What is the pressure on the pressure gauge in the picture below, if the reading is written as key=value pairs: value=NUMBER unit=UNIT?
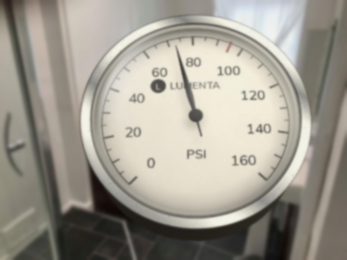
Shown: value=72.5 unit=psi
